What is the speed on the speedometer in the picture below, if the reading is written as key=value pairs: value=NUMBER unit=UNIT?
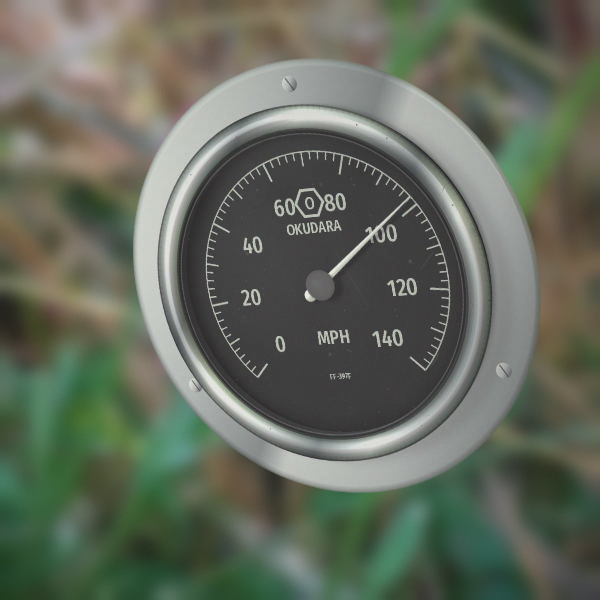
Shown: value=98 unit=mph
